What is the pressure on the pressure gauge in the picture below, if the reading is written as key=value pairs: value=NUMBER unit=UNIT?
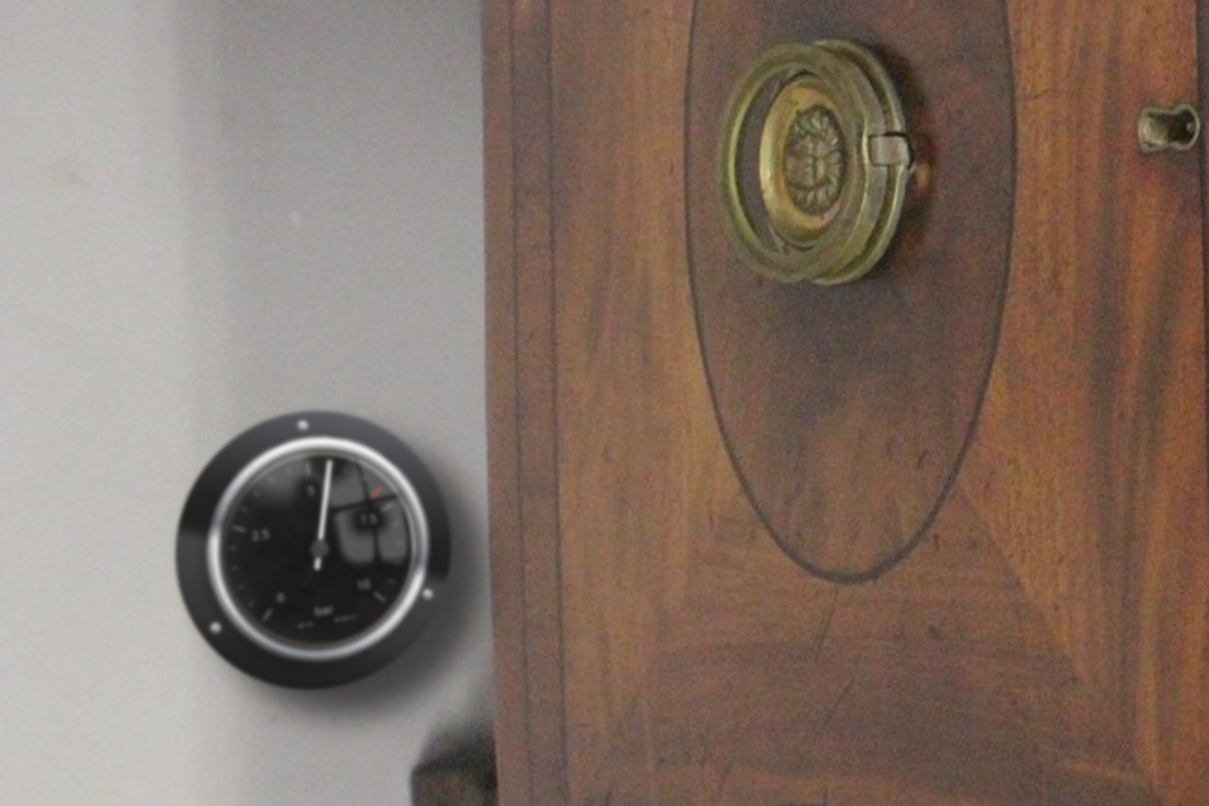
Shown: value=5.5 unit=bar
